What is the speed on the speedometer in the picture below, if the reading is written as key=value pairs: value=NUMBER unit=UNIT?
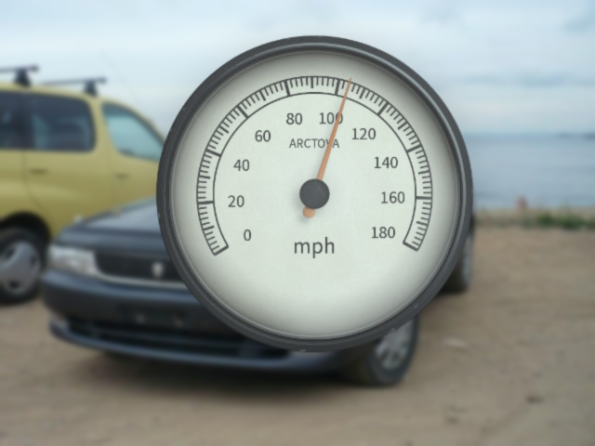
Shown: value=104 unit=mph
